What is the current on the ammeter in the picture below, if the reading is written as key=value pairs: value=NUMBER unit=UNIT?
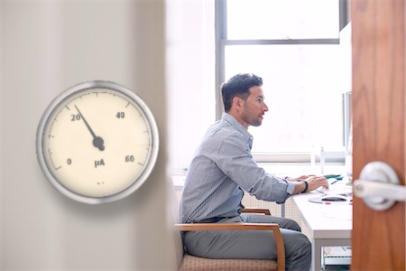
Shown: value=22.5 unit=µA
